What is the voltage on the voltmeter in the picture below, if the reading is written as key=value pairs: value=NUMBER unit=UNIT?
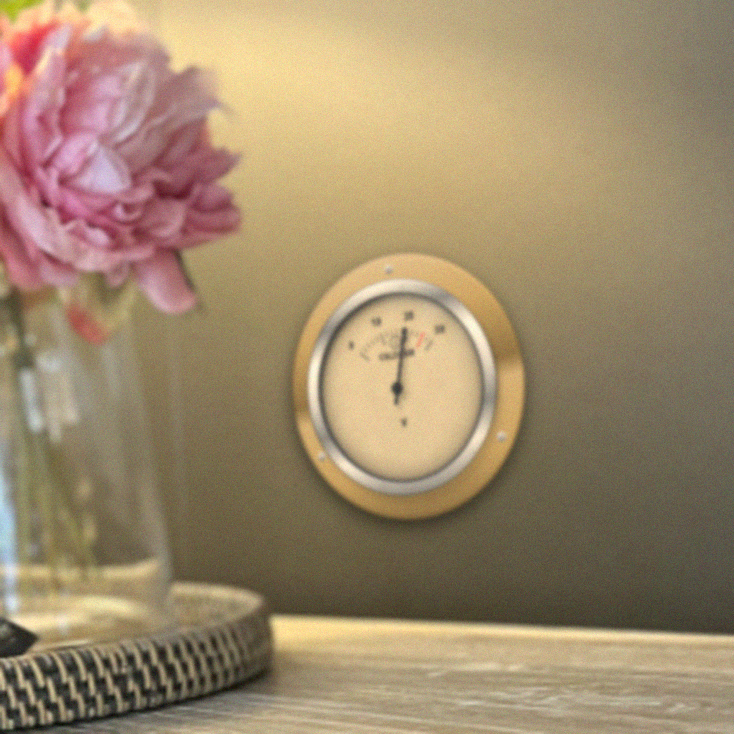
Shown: value=20 unit=V
